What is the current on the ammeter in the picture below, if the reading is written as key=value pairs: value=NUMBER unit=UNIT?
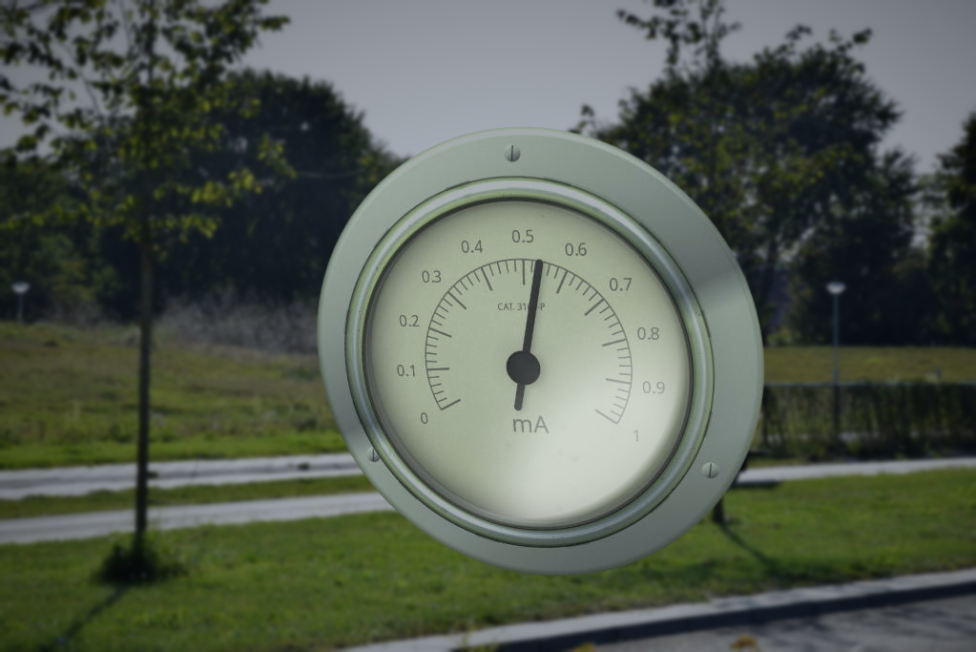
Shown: value=0.54 unit=mA
